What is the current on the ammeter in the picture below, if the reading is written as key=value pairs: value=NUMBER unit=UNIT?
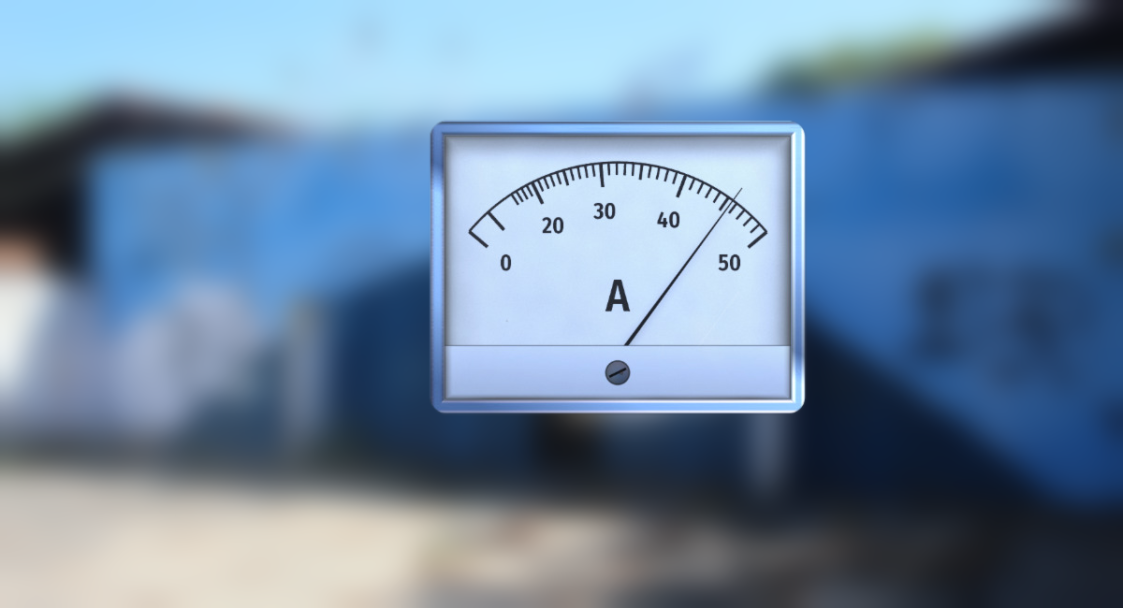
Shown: value=45.5 unit=A
